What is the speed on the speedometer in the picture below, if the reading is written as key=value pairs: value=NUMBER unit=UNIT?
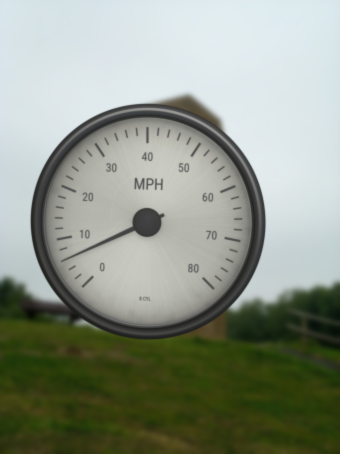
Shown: value=6 unit=mph
